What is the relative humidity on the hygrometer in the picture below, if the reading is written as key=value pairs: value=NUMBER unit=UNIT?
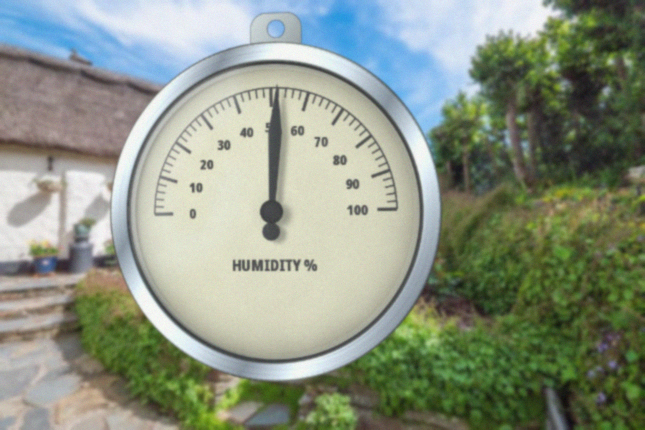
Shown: value=52 unit=%
